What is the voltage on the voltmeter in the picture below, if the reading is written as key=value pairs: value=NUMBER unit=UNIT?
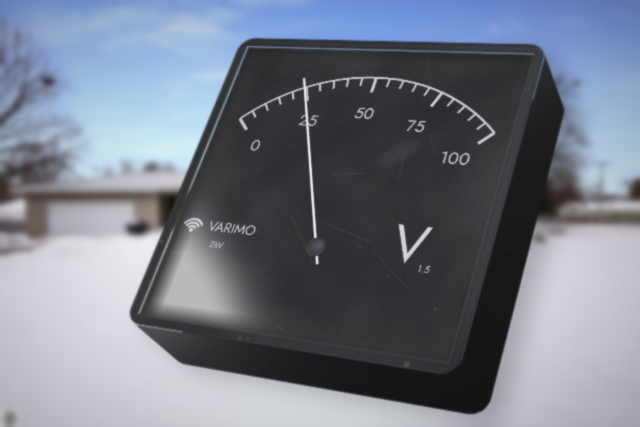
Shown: value=25 unit=V
